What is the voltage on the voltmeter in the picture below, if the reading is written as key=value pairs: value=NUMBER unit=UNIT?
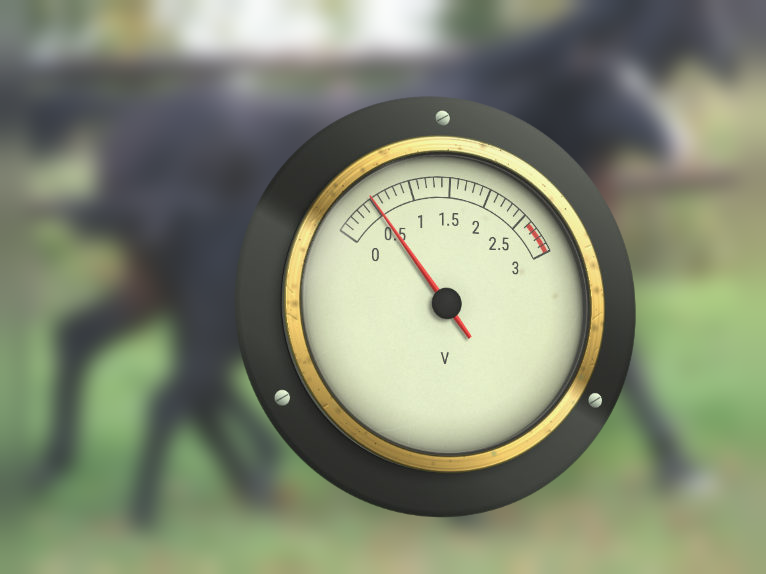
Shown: value=0.5 unit=V
